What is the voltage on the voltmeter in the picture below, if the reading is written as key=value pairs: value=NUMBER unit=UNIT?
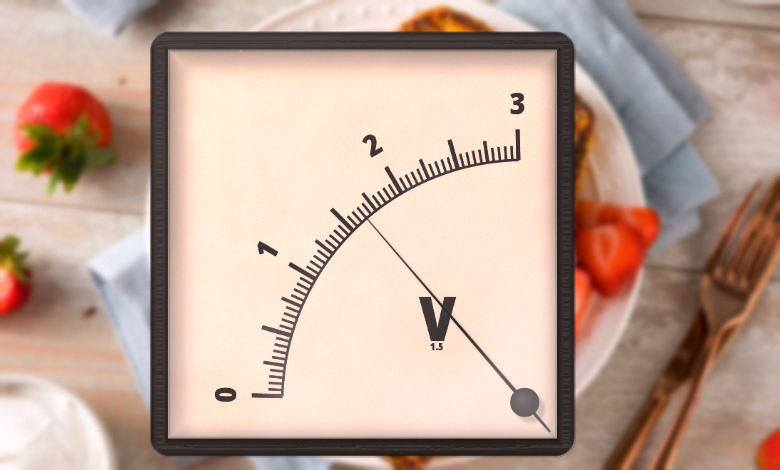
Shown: value=1.65 unit=V
